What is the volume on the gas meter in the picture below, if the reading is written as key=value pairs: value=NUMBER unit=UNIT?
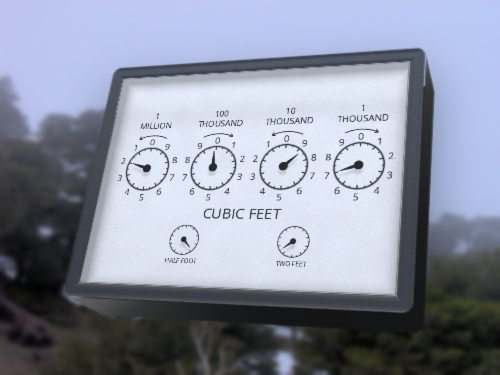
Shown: value=198700 unit=ft³
